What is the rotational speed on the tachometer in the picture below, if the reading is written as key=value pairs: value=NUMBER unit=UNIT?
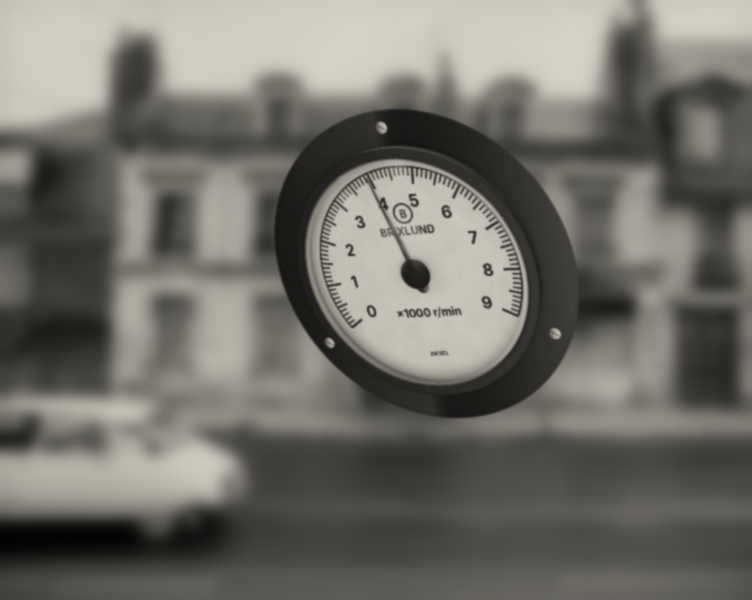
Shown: value=4000 unit=rpm
